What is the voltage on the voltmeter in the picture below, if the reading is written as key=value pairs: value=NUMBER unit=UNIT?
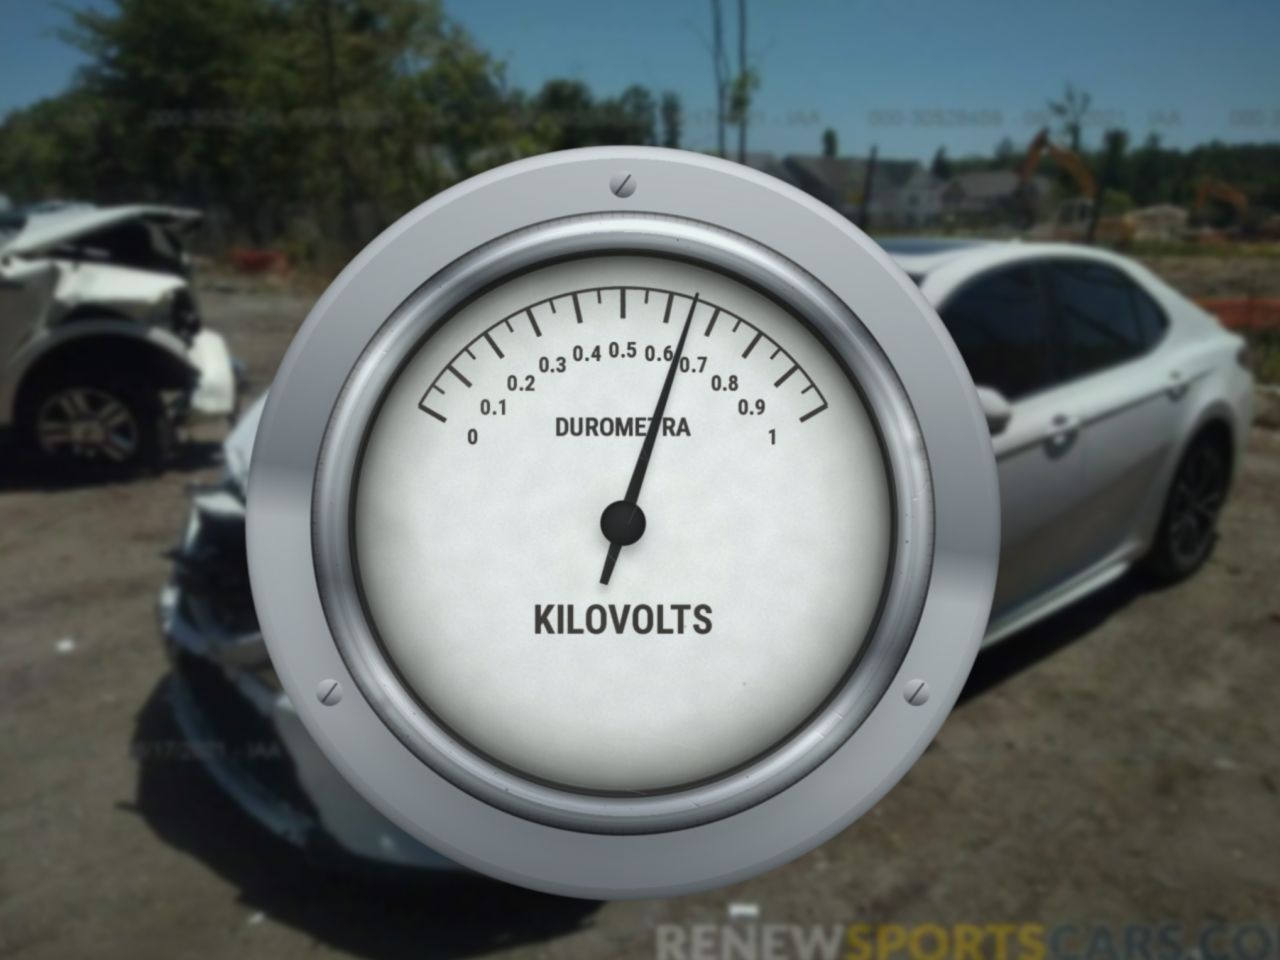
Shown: value=0.65 unit=kV
